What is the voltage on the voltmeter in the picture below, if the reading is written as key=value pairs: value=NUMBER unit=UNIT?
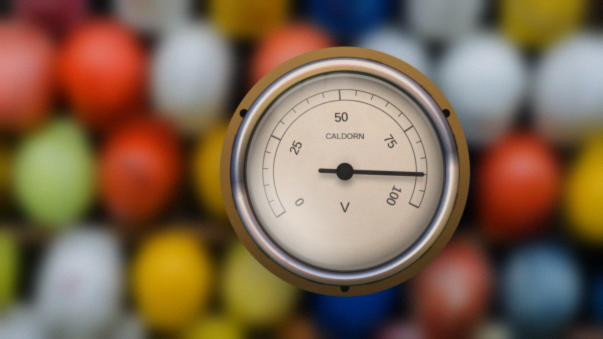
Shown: value=90 unit=V
